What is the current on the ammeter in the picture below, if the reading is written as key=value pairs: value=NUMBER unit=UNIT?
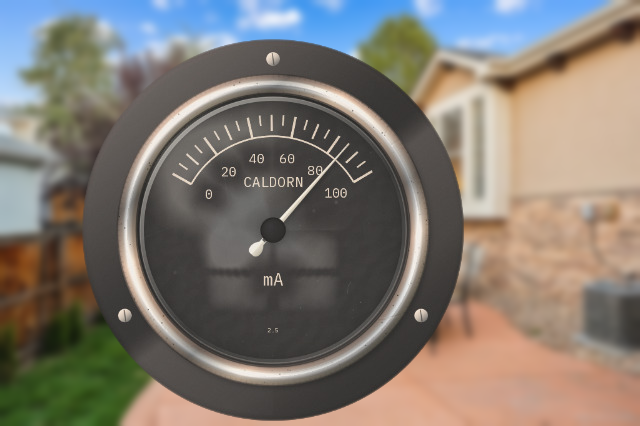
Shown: value=85 unit=mA
